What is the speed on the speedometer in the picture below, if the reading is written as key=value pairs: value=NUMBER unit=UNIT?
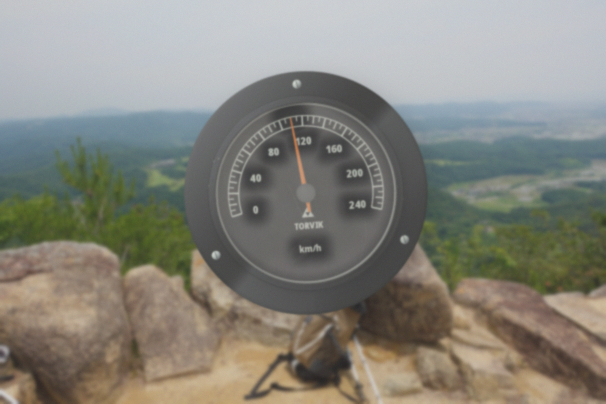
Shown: value=110 unit=km/h
